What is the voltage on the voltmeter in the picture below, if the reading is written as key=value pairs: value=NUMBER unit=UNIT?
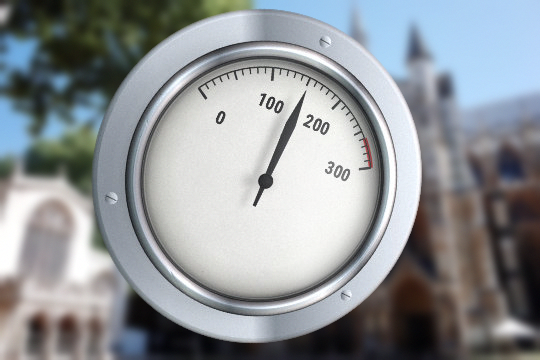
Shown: value=150 unit=V
